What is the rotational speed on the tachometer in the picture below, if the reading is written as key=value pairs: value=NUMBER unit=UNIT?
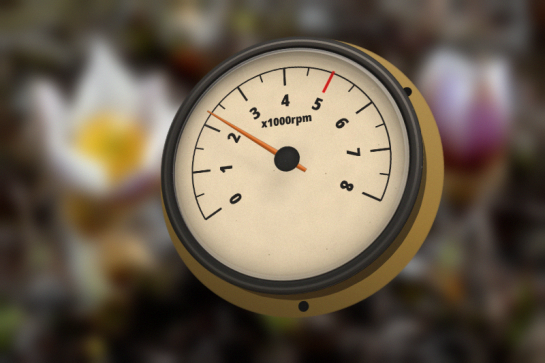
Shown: value=2250 unit=rpm
